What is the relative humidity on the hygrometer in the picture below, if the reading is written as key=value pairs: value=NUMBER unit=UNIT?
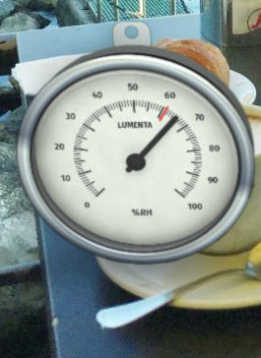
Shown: value=65 unit=%
